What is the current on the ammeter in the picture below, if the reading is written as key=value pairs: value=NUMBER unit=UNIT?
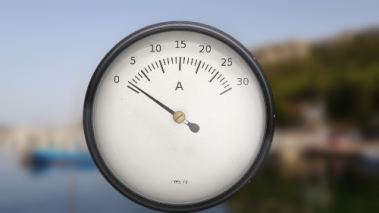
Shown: value=1 unit=A
